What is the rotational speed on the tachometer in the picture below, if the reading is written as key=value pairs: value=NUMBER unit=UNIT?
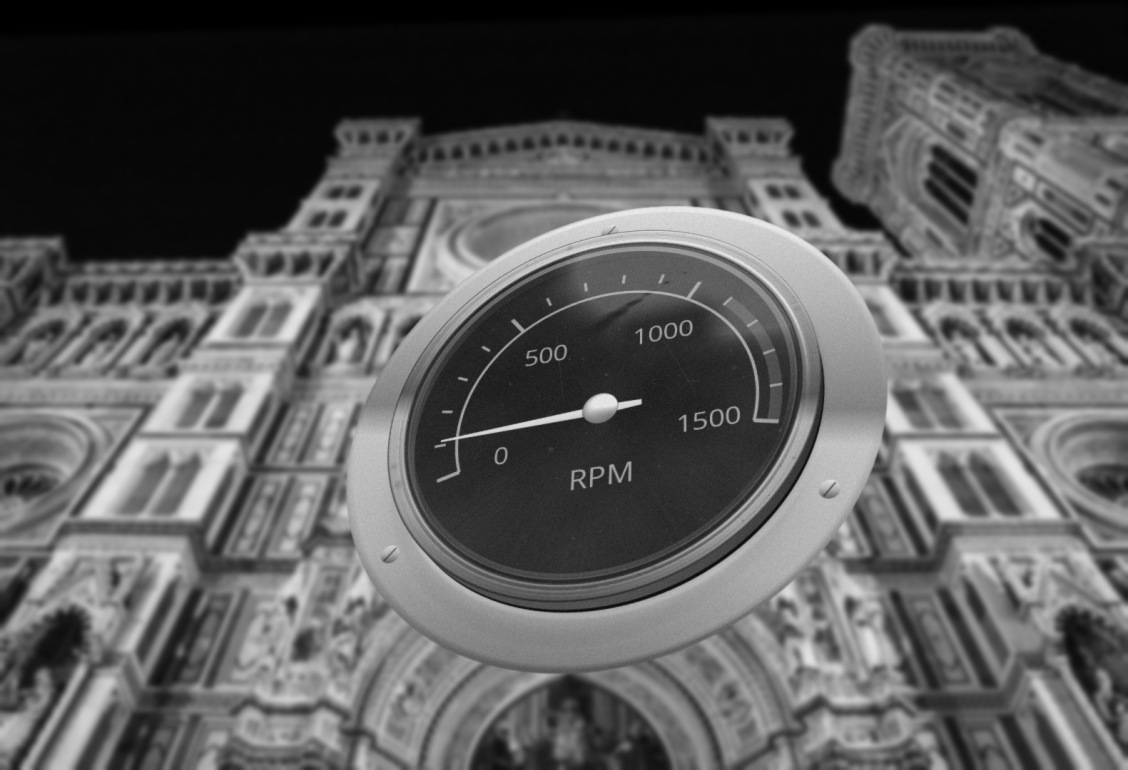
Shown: value=100 unit=rpm
